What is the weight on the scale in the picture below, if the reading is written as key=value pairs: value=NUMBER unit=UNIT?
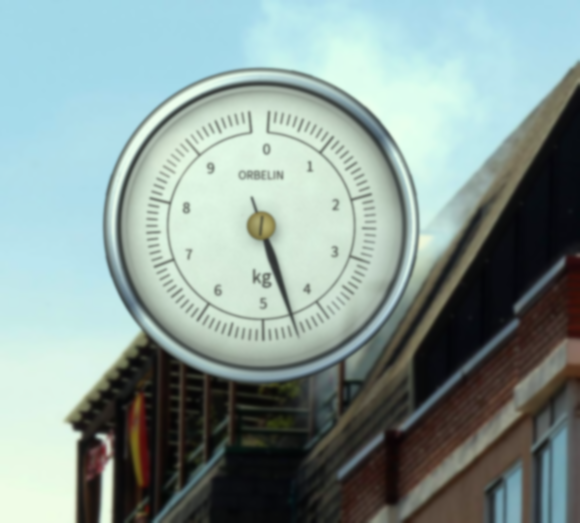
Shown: value=4.5 unit=kg
